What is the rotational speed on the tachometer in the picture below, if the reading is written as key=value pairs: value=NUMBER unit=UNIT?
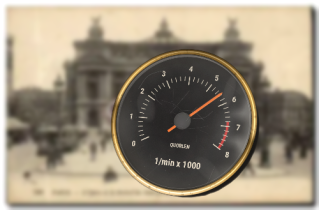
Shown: value=5600 unit=rpm
